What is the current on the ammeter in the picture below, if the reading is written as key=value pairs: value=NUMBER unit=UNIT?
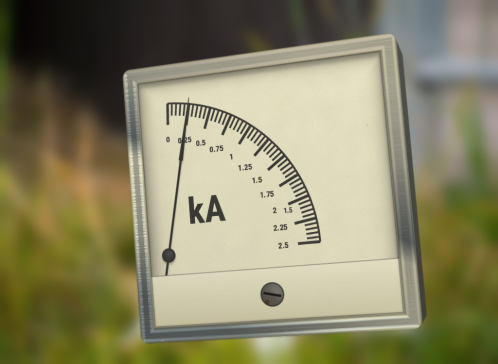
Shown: value=0.25 unit=kA
